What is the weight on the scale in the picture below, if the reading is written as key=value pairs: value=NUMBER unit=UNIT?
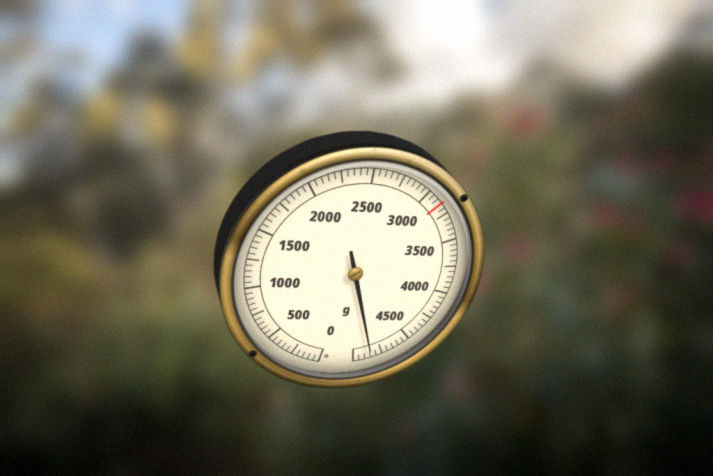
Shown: value=4850 unit=g
